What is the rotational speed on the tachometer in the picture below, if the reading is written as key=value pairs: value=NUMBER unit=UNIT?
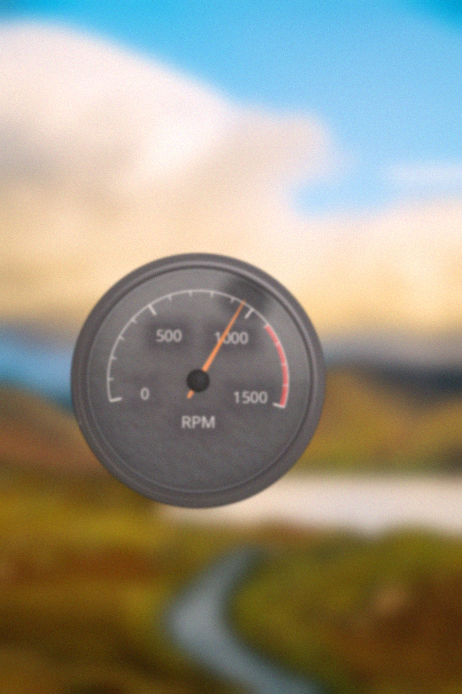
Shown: value=950 unit=rpm
